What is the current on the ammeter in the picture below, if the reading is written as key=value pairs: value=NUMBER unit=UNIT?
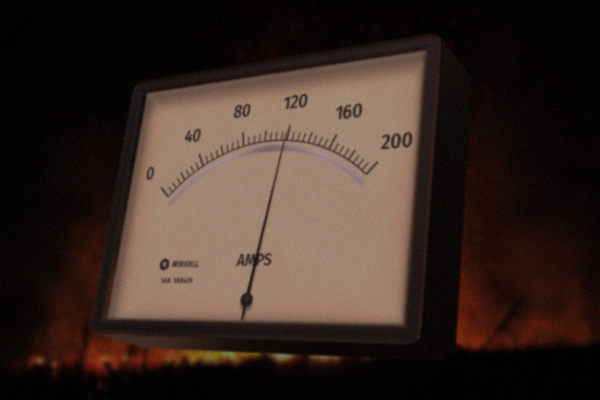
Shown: value=120 unit=A
